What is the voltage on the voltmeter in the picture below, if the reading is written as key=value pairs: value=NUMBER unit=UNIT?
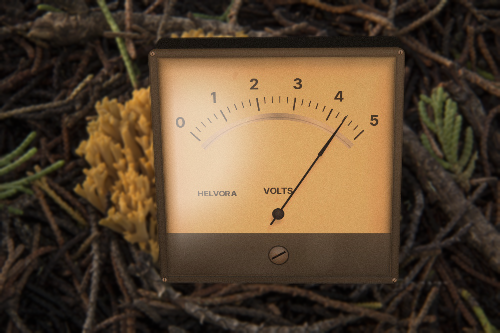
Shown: value=4.4 unit=V
